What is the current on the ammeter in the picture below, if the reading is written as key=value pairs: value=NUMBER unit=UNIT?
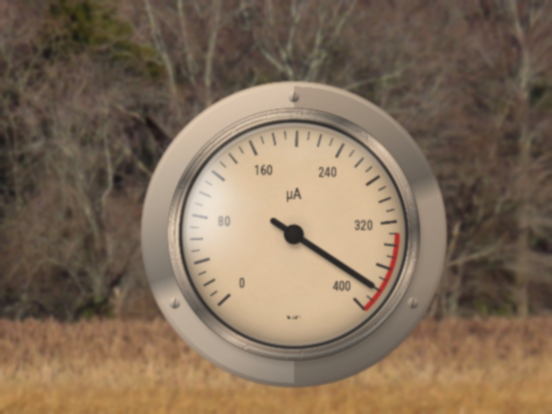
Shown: value=380 unit=µA
